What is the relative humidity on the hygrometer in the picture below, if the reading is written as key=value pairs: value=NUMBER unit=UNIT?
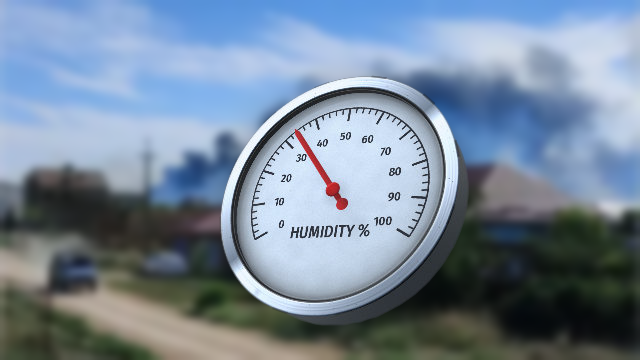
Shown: value=34 unit=%
